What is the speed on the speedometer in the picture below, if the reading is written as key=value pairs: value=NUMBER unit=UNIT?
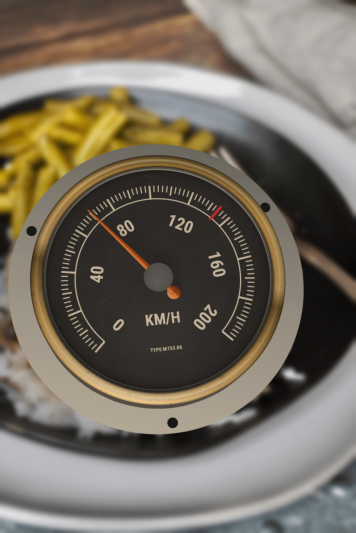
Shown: value=70 unit=km/h
